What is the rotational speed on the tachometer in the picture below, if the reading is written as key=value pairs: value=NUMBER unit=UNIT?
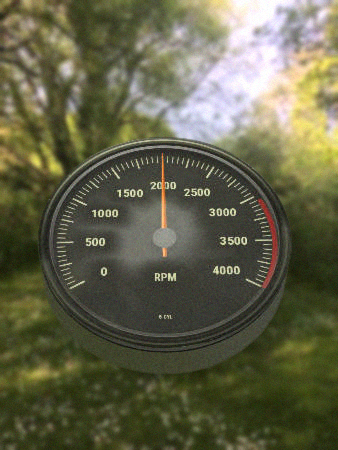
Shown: value=2000 unit=rpm
